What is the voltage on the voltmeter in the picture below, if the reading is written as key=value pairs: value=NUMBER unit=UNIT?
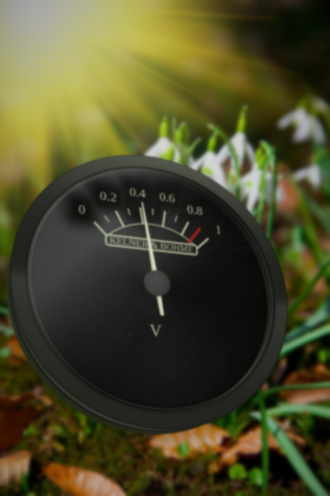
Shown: value=0.4 unit=V
